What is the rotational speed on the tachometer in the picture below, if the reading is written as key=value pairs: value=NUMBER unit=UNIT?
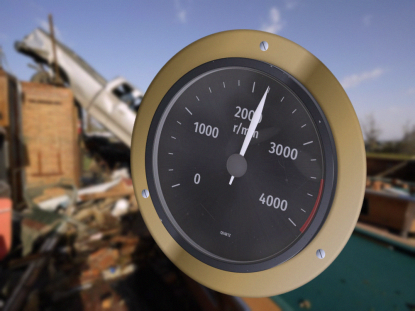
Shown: value=2200 unit=rpm
